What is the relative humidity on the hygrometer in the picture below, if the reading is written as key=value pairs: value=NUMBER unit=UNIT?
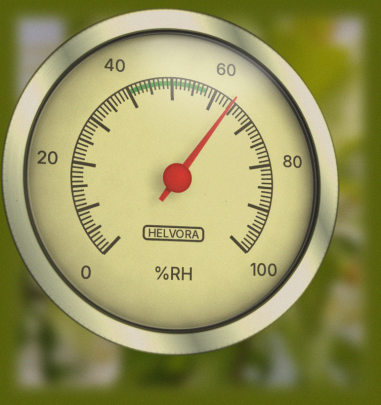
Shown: value=64 unit=%
